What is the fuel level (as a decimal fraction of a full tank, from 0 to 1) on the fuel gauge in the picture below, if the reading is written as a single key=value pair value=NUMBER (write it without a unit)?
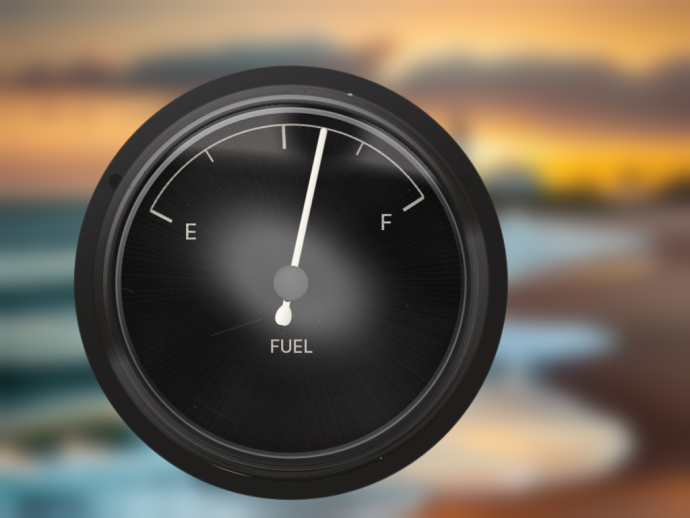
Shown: value=0.625
